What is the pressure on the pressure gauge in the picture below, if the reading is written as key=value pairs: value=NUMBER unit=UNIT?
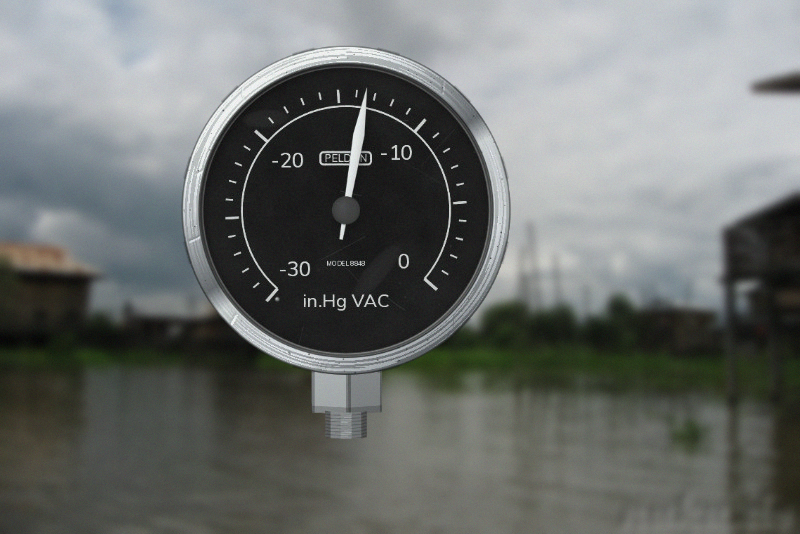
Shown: value=-13.5 unit=inHg
